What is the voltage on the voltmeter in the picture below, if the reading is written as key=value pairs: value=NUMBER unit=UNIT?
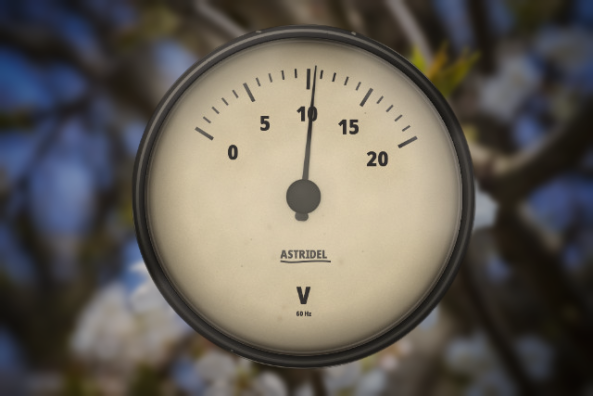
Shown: value=10.5 unit=V
